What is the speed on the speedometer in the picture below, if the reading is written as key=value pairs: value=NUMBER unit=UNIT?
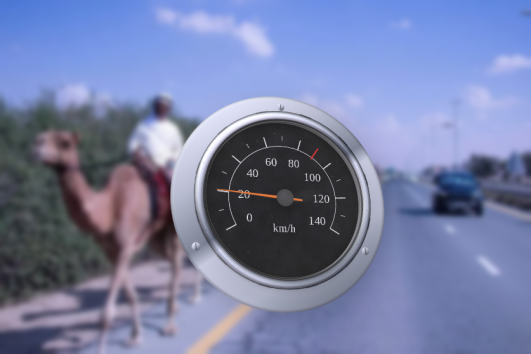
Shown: value=20 unit=km/h
